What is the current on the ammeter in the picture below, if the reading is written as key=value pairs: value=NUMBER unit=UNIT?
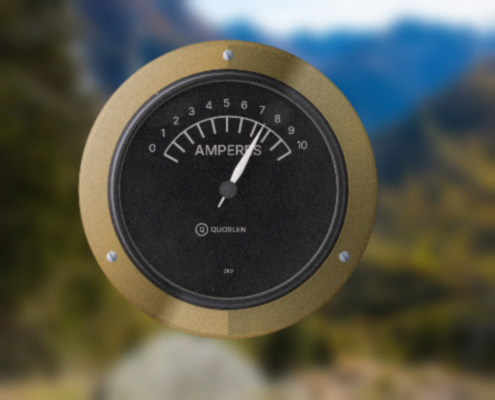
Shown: value=7.5 unit=A
